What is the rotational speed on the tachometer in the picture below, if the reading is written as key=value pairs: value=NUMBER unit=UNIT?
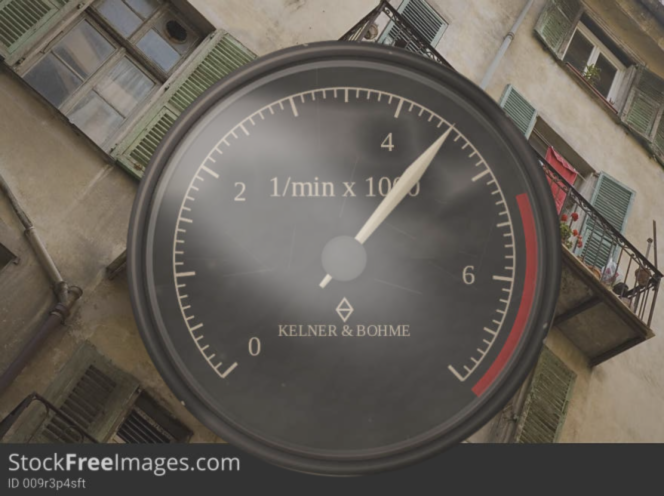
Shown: value=4500 unit=rpm
